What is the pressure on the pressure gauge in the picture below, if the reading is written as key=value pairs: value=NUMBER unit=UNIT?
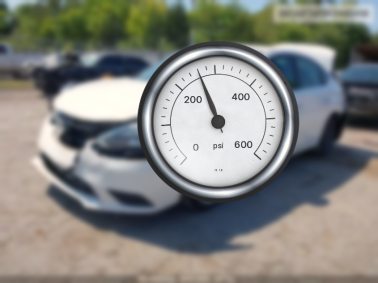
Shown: value=260 unit=psi
